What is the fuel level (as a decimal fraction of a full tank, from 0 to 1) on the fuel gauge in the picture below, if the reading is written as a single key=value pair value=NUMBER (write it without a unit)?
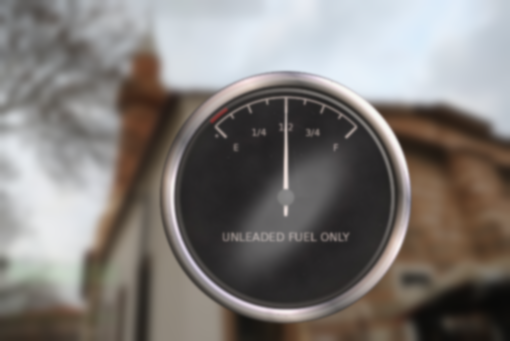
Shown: value=0.5
